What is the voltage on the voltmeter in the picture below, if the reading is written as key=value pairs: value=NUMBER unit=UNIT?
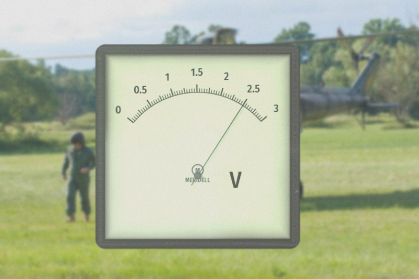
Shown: value=2.5 unit=V
